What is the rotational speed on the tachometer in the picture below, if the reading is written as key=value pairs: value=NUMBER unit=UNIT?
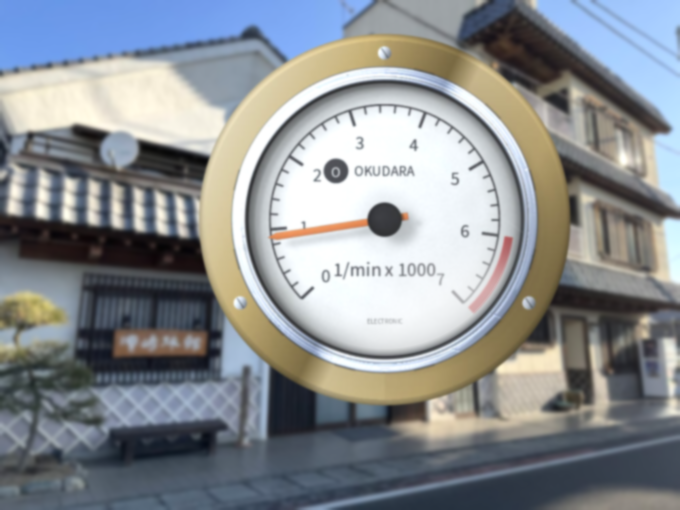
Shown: value=900 unit=rpm
